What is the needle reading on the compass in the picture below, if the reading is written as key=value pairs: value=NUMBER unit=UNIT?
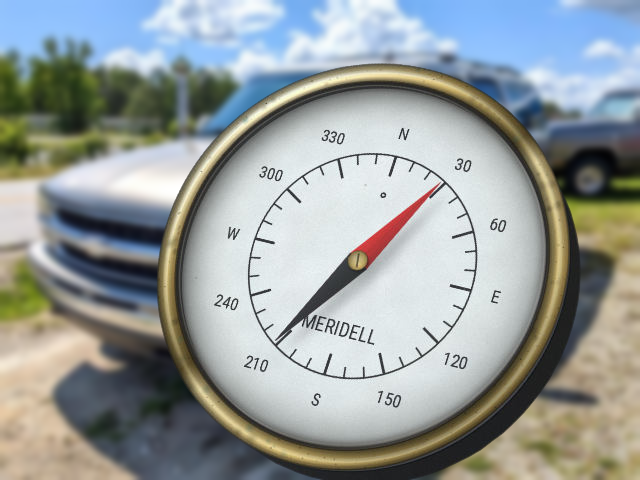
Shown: value=30 unit=°
